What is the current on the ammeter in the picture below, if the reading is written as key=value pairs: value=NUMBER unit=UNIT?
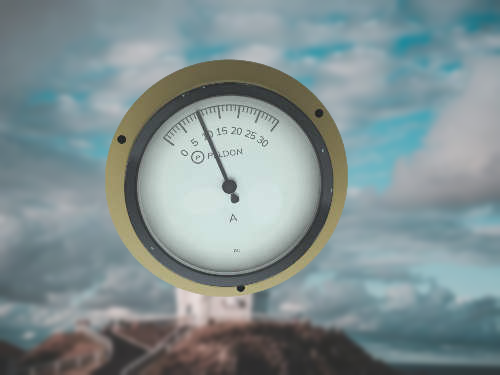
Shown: value=10 unit=A
